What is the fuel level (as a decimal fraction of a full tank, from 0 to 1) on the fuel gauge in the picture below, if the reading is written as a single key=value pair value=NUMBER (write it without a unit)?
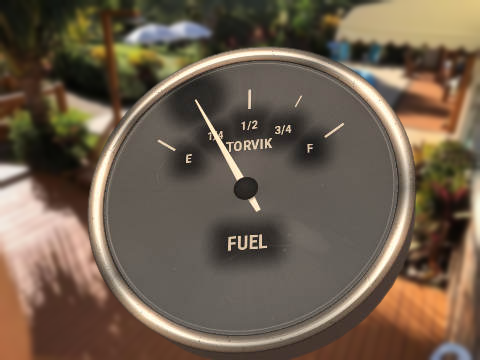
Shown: value=0.25
